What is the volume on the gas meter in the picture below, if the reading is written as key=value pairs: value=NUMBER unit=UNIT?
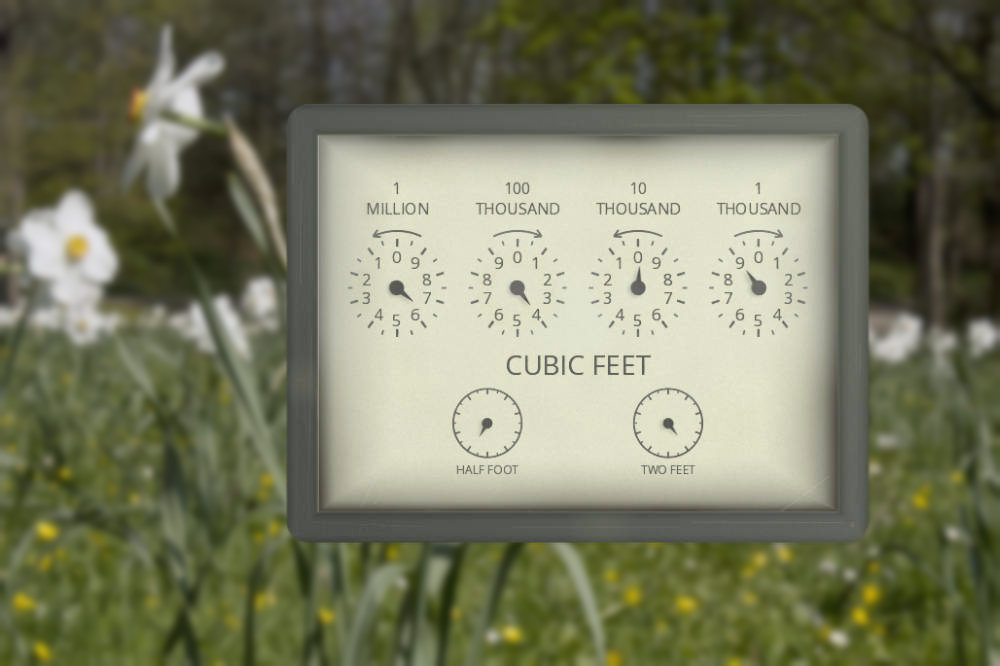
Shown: value=639900 unit=ft³
